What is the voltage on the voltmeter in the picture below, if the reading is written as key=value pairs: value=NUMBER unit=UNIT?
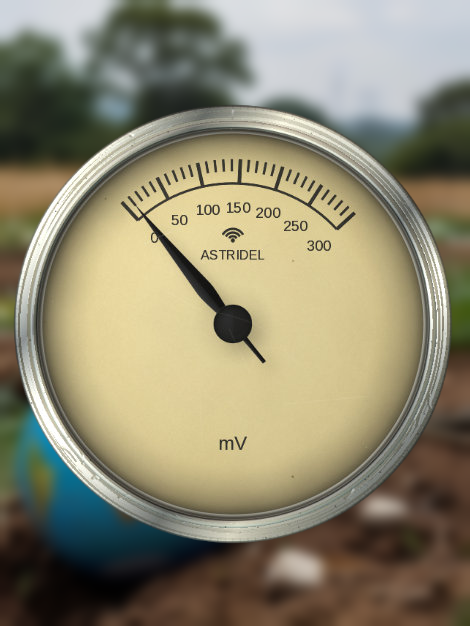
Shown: value=10 unit=mV
